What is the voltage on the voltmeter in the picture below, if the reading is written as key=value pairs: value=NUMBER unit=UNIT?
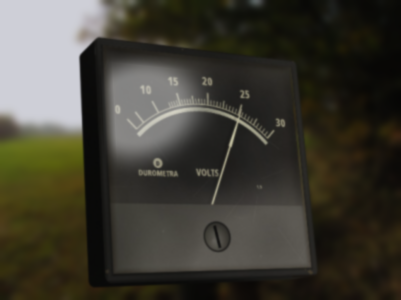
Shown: value=25 unit=V
